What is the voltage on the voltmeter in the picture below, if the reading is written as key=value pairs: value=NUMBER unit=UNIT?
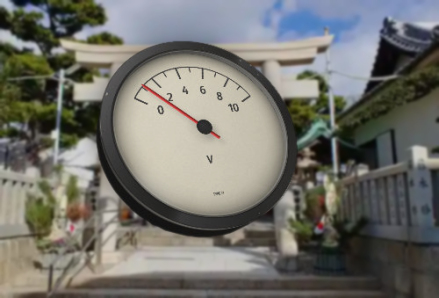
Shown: value=1 unit=V
